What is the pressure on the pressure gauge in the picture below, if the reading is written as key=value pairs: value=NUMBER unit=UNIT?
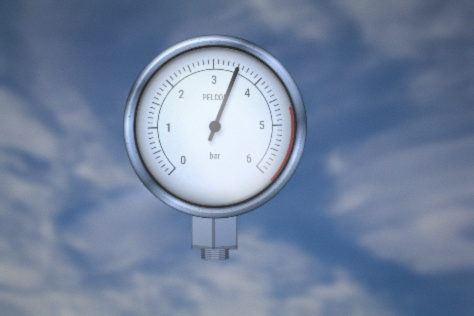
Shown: value=3.5 unit=bar
